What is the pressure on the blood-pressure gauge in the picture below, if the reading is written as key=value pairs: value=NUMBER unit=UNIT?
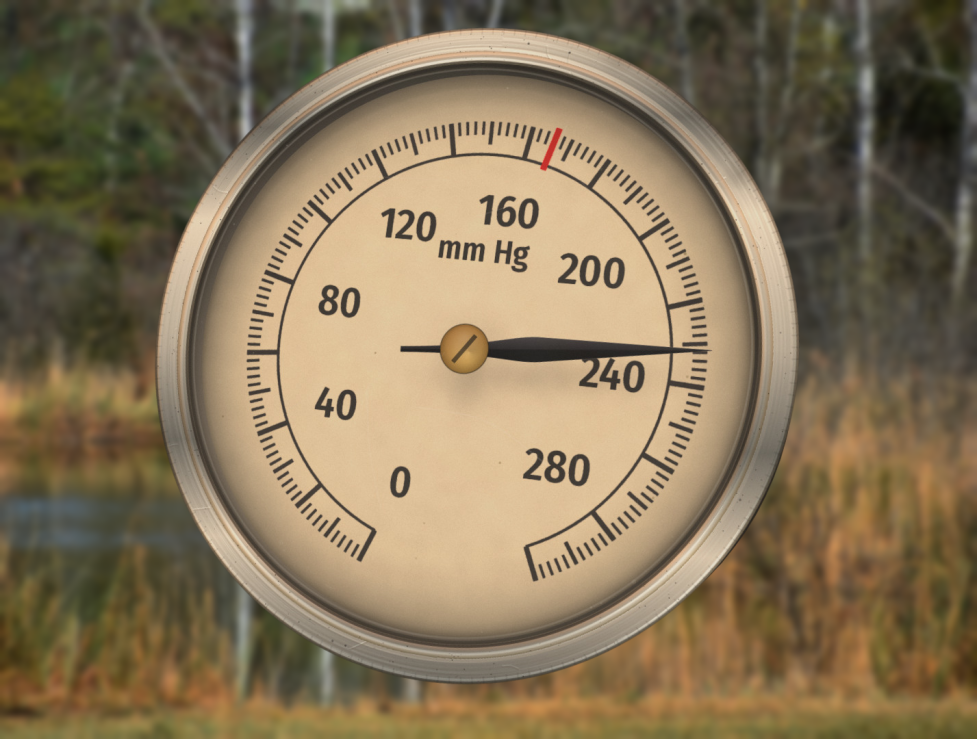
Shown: value=232 unit=mmHg
